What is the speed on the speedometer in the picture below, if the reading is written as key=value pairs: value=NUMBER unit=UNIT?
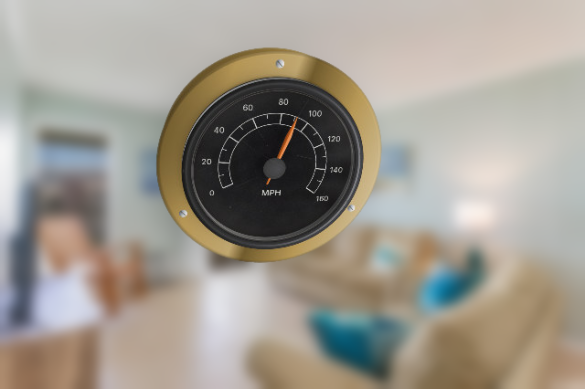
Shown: value=90 unit=mph
